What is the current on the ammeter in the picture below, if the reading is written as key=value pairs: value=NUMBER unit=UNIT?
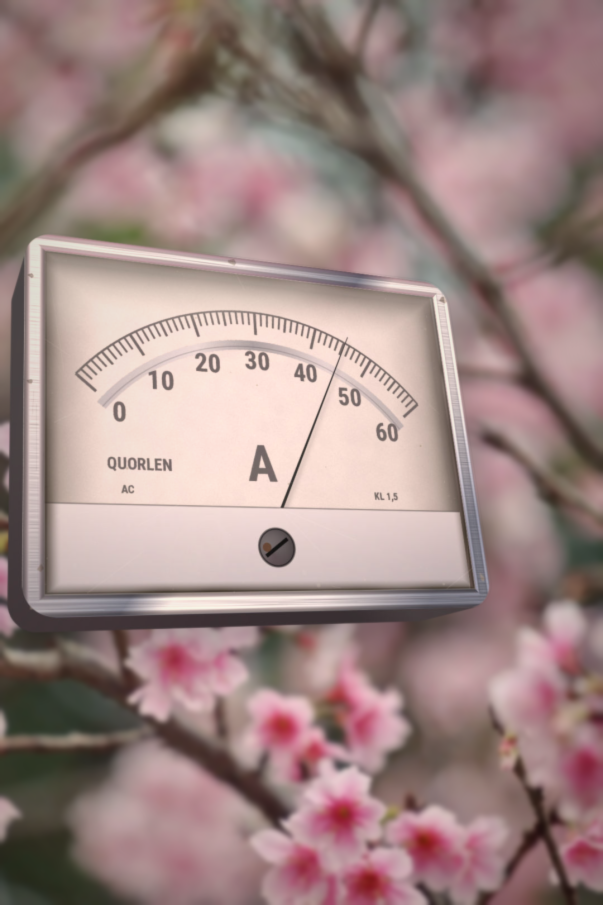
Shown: value=45 unit=A
